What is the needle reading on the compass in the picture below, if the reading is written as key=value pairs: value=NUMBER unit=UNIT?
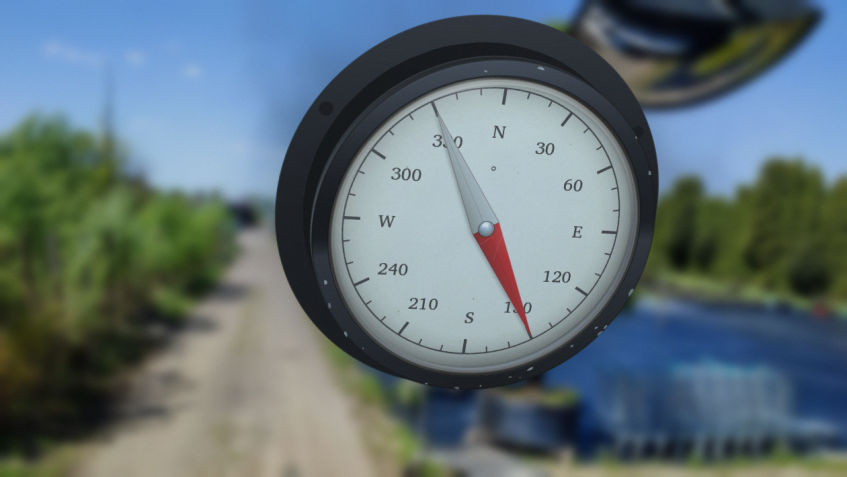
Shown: value=150 unit=°
